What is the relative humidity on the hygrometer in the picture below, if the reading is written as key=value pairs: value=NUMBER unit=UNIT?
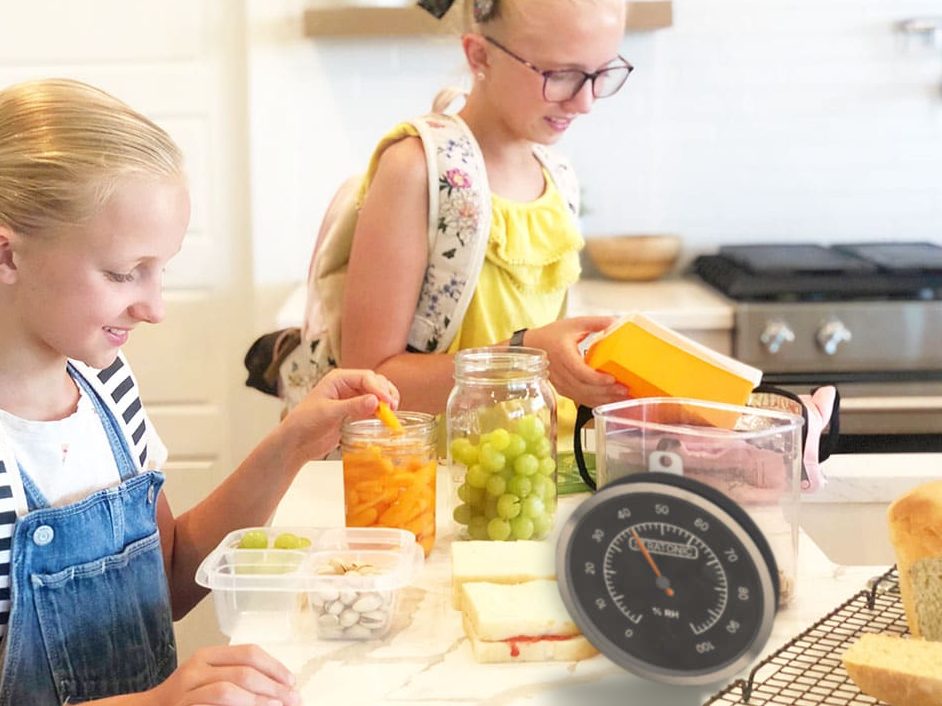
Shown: value=40 unit=%
